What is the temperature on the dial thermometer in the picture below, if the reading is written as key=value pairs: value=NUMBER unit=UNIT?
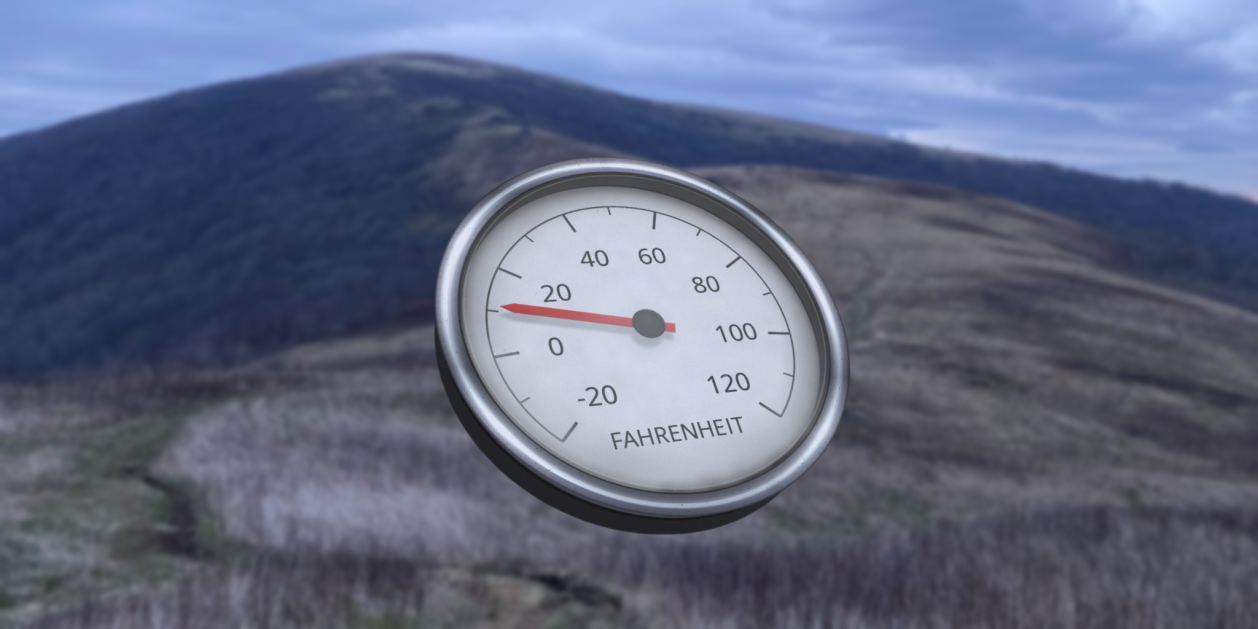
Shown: value=10 unit=°F
